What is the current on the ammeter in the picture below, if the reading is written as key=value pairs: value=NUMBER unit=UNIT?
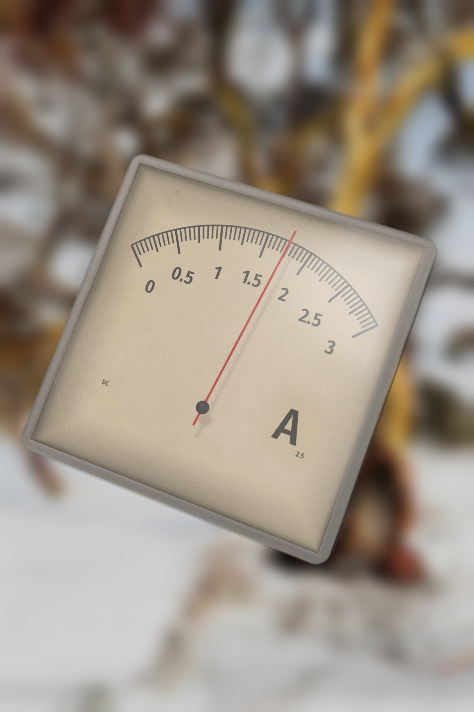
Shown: value=1.75 unit=A
